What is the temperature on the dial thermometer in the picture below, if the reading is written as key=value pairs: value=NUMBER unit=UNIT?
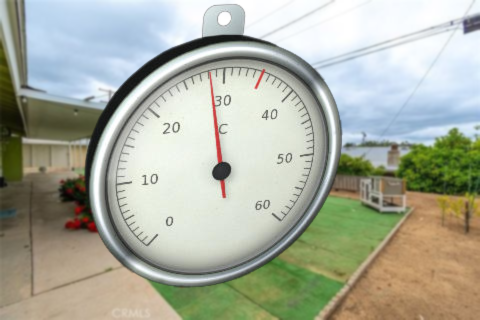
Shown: value=28 unit=°C
